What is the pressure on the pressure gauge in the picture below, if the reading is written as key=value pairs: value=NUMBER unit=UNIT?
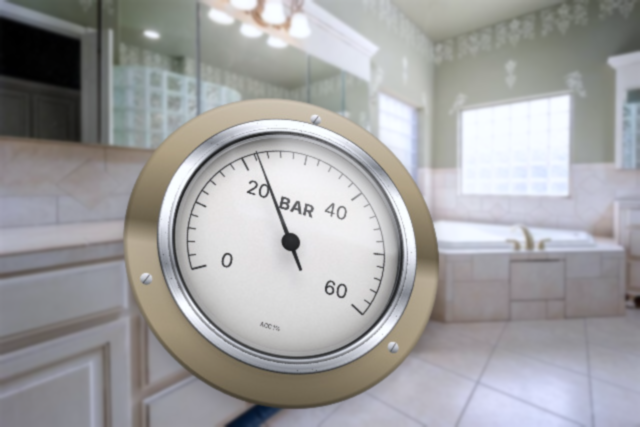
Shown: value=22 unit=bar
